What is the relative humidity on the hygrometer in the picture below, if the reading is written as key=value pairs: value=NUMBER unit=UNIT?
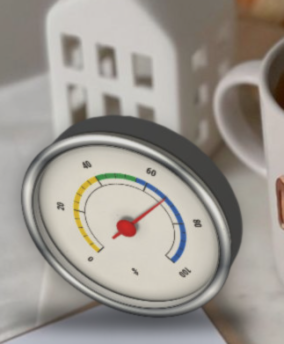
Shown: value=68 unit=%
